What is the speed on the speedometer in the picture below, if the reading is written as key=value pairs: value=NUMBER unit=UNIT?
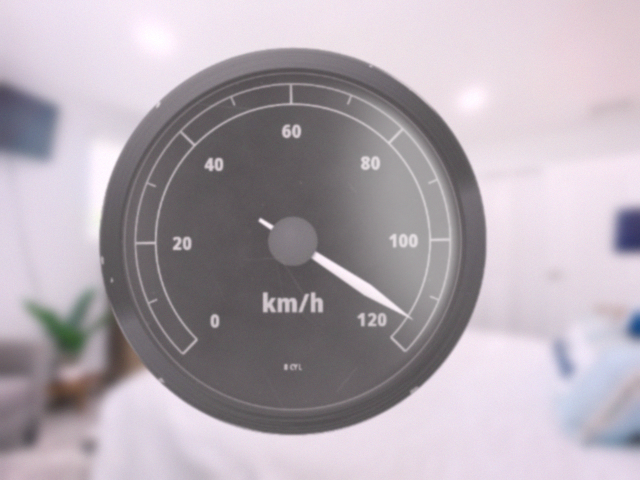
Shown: value=115 unit=km/h
